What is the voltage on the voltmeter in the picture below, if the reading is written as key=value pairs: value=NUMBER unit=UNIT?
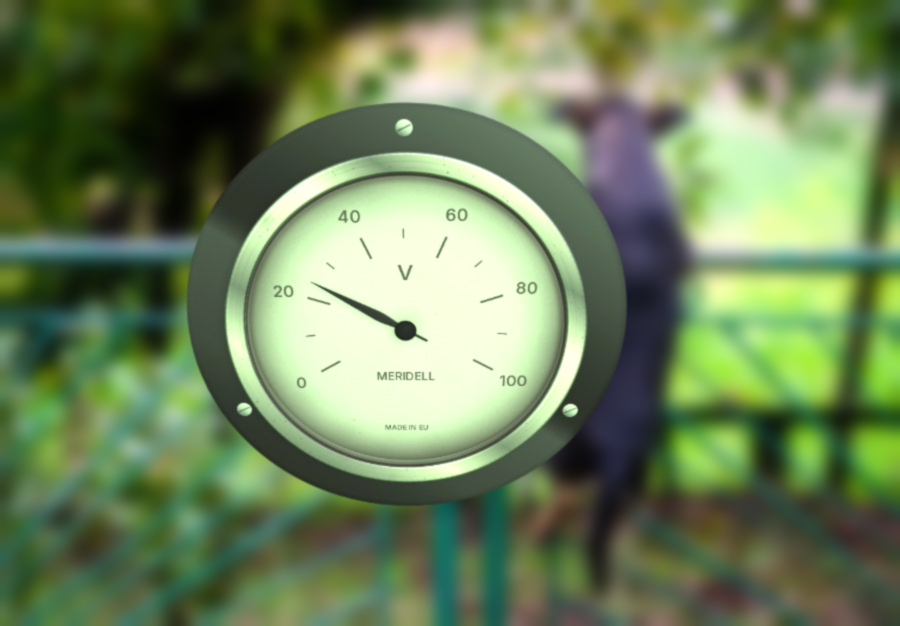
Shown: value=25 unit=V
